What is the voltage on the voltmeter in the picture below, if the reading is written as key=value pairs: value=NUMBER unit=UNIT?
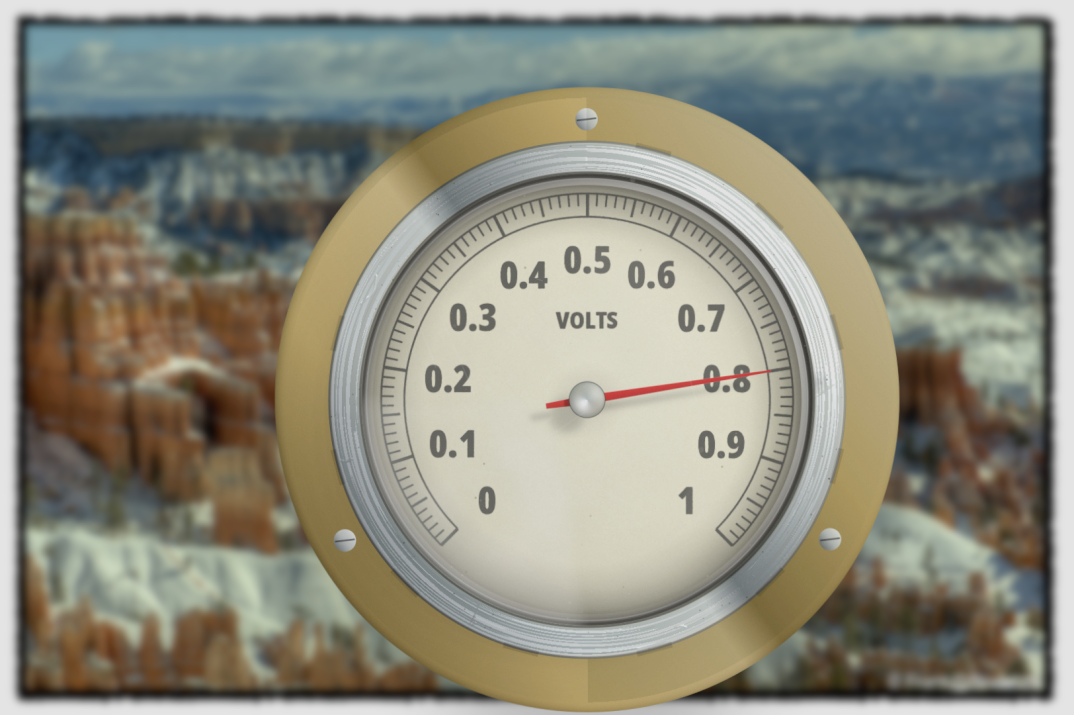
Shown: value=0.8 unit=V
